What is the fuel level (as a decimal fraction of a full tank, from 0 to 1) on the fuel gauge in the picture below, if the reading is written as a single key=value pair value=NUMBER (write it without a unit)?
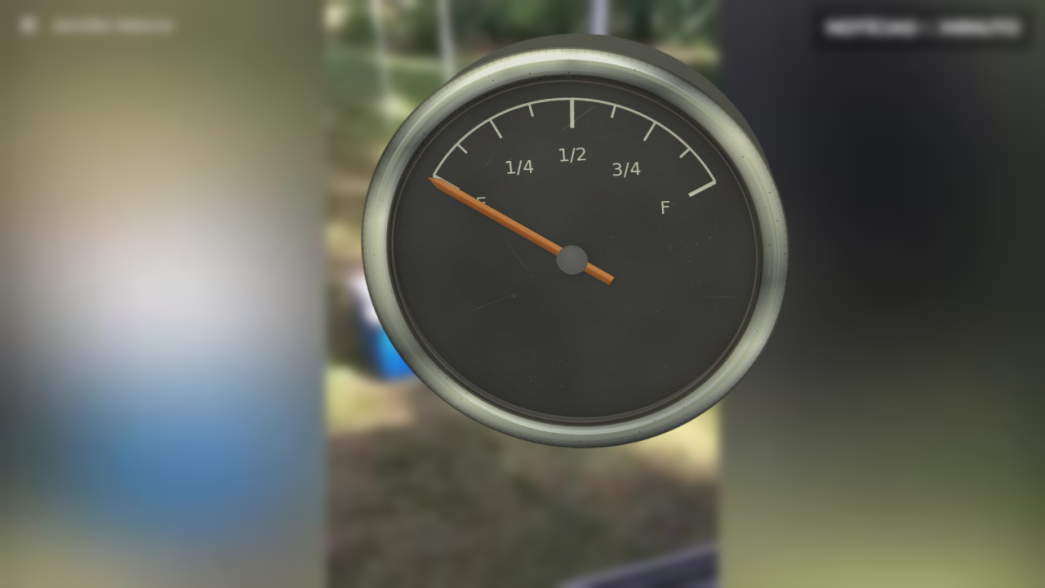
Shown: value=0
